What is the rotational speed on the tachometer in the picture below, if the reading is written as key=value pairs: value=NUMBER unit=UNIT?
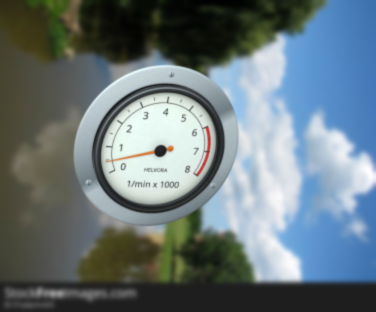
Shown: value=500 unit=rpm
